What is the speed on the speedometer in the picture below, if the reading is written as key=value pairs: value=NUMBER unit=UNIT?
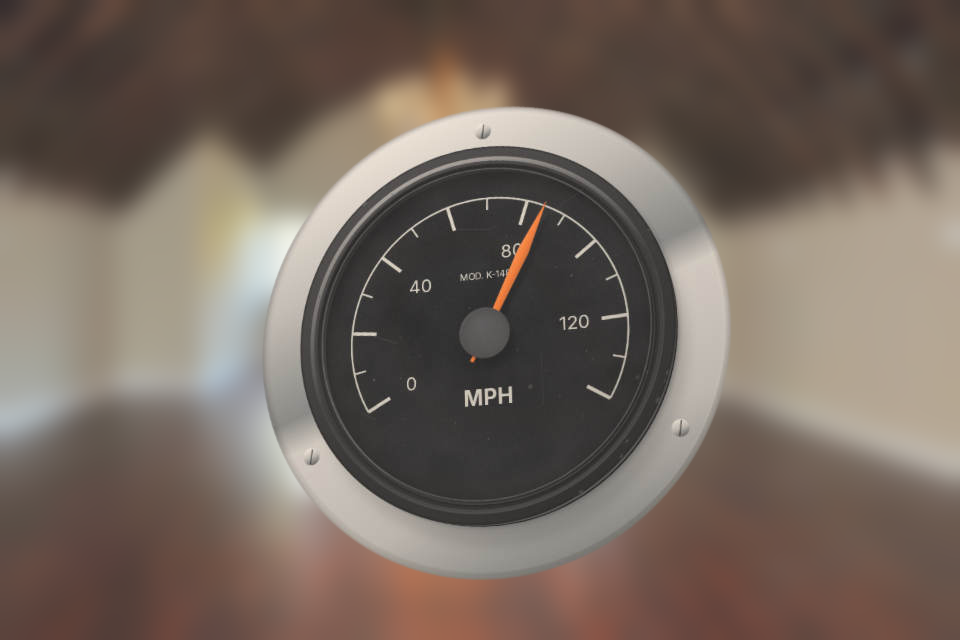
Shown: value=85 unit=mph
